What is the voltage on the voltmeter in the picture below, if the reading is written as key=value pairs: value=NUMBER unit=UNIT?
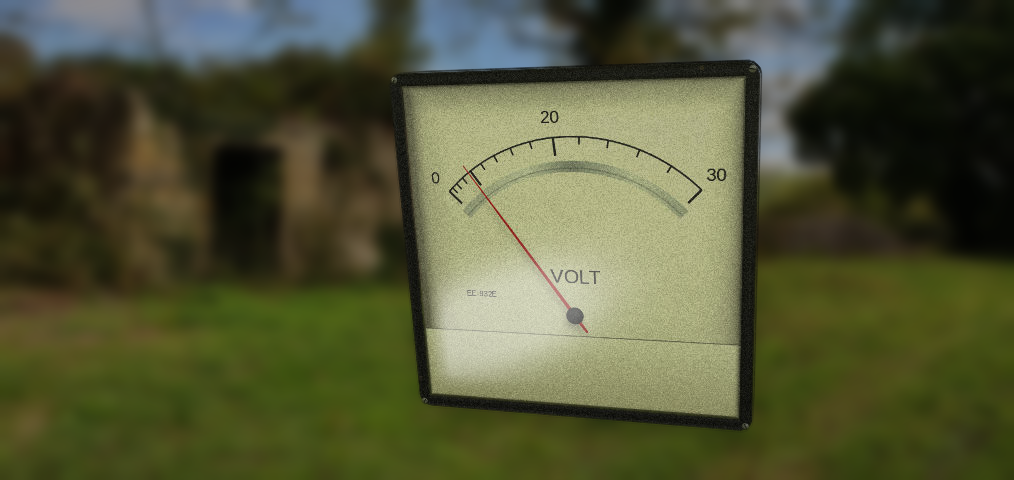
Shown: value=10 unit=V
